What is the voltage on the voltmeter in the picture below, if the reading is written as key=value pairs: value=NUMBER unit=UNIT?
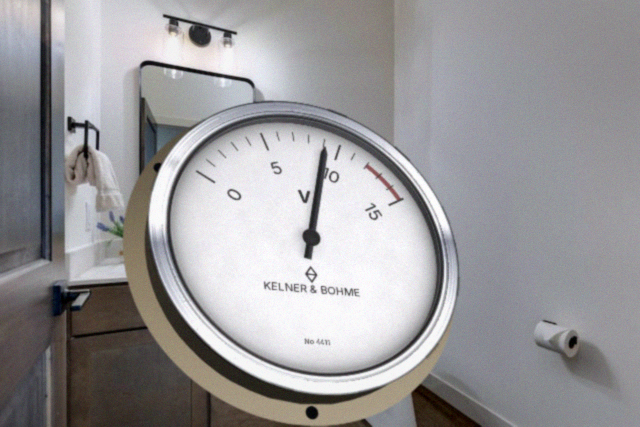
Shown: value=9 unit=V
